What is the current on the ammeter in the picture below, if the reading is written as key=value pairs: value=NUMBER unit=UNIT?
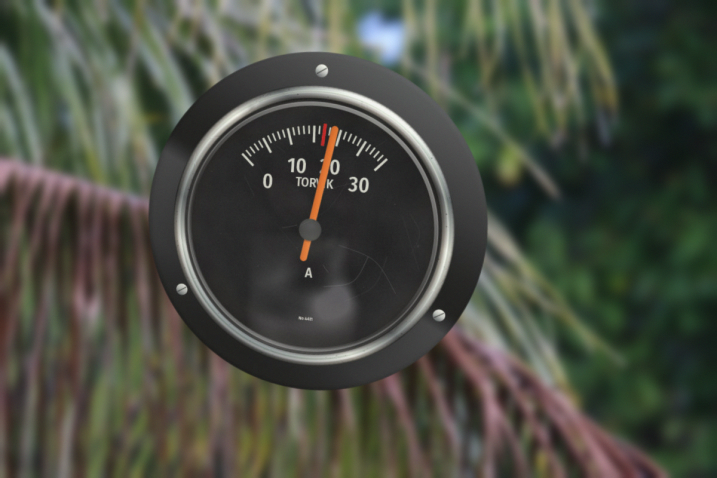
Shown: value=19 unit=A
